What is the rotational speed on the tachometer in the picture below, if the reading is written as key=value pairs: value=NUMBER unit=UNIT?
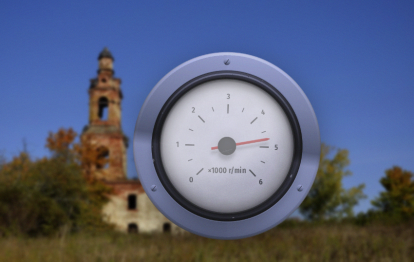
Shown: value=4750 unit=rpm
